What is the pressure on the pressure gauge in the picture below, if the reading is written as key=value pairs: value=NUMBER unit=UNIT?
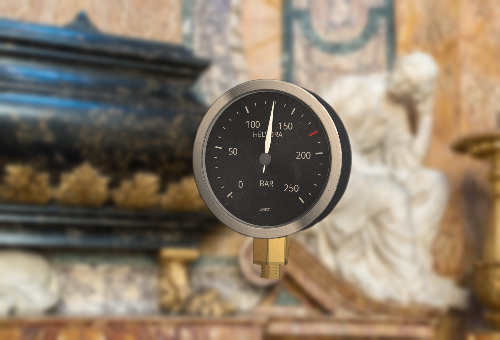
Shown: value=130 unit=bar
